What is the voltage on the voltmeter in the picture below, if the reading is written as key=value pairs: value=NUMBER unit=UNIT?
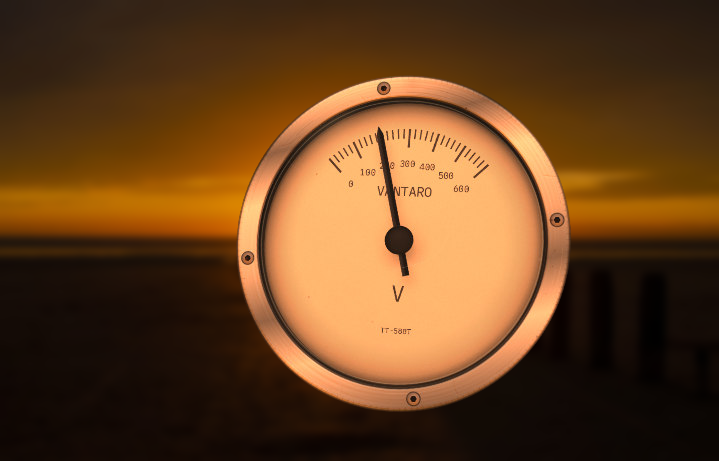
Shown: value=200 unit=V
